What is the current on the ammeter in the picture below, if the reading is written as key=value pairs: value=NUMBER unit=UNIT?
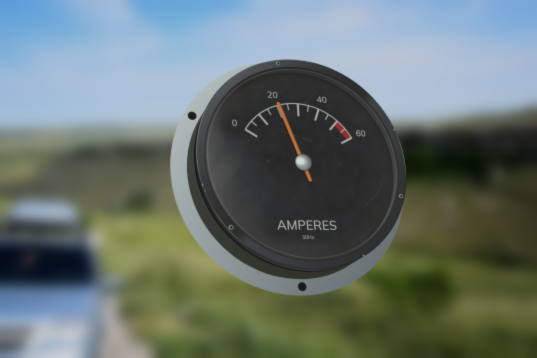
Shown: value=20 unit=A
